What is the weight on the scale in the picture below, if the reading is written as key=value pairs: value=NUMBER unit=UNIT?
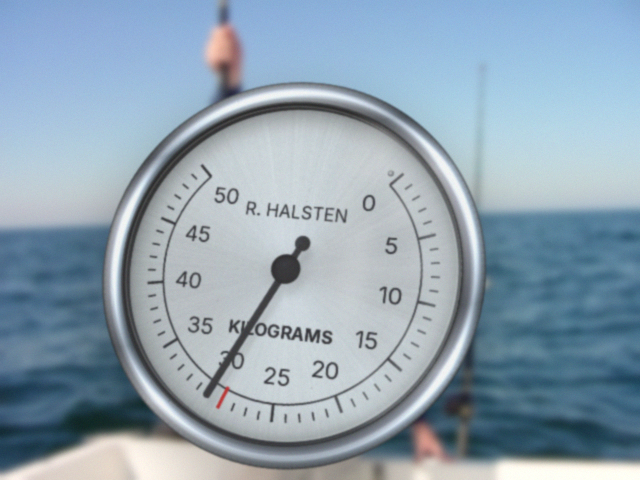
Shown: value=30 unit=kg
